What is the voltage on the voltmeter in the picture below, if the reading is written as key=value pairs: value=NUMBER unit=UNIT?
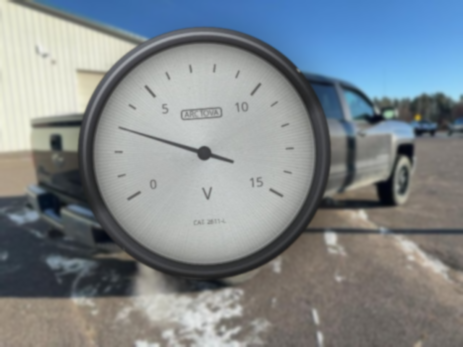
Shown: value=3 unit=V
